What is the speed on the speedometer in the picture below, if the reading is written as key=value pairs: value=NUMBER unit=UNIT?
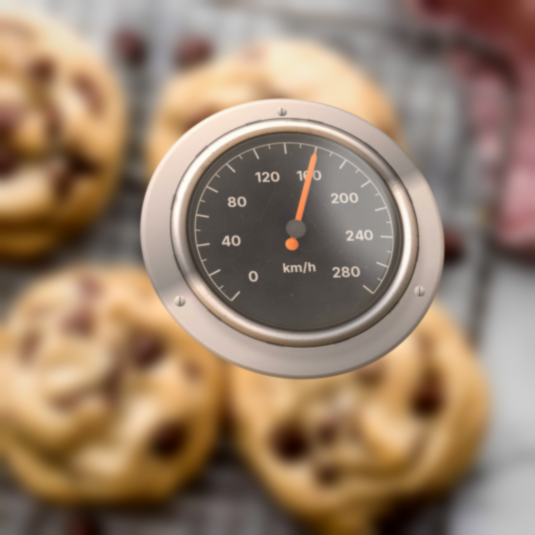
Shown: value=160 unit=km/h
